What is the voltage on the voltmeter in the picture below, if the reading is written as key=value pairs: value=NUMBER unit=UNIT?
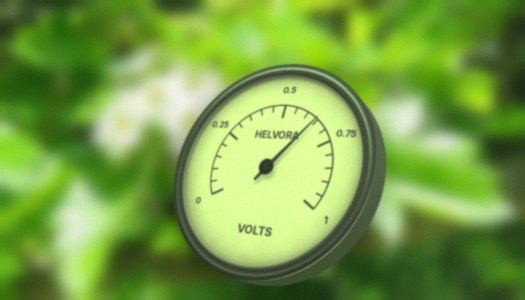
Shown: value=0.65 unit=V
